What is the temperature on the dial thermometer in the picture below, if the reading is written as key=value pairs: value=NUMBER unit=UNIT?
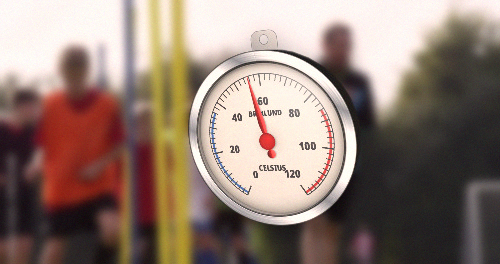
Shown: value=56 unit=°C
